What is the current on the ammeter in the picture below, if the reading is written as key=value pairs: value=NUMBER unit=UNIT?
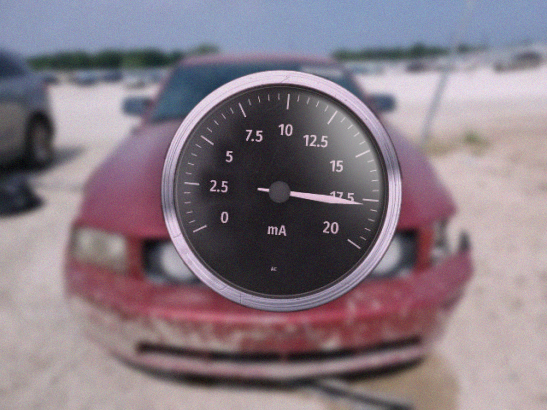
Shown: value=17.75 unit=mA
